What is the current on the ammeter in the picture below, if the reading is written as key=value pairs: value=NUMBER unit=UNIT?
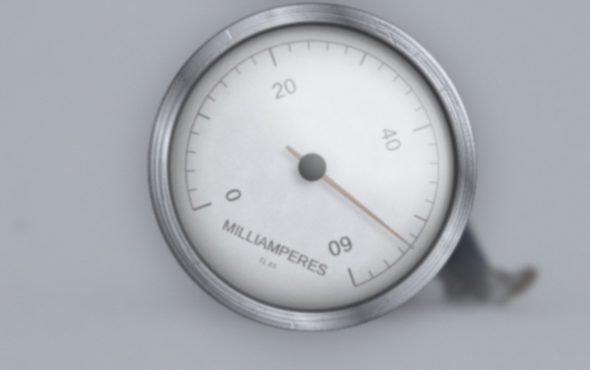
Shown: value=53 unit=mA
